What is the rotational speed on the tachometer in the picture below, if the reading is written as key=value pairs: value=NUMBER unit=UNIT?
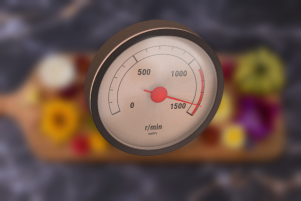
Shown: value=1400 unit=rpm
